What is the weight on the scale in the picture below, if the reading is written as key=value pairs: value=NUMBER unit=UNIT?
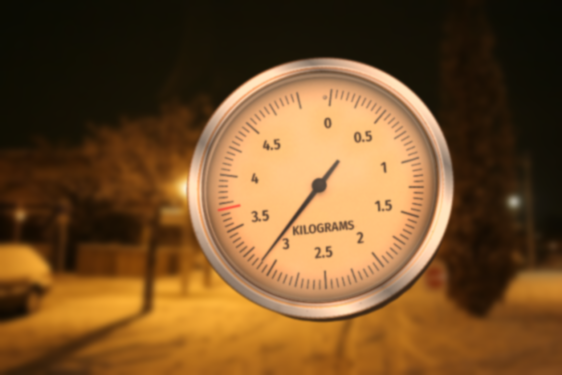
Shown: value=3.1 unit=kg
